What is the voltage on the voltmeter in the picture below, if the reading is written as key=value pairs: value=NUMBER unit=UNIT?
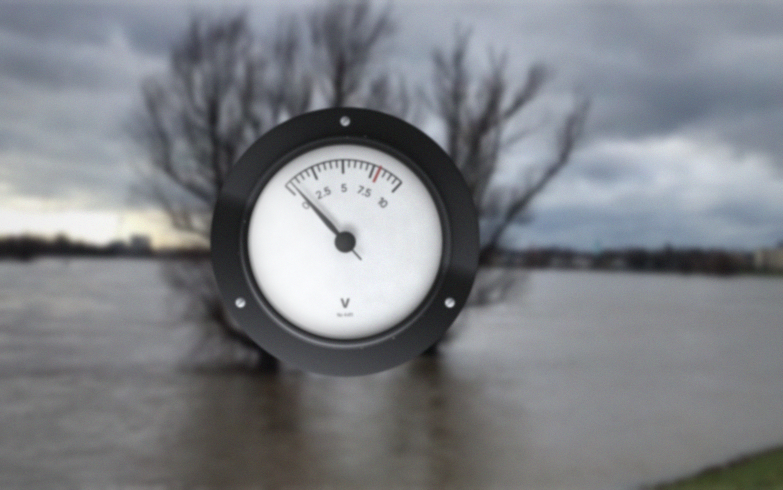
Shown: value=0.5 unit=V
